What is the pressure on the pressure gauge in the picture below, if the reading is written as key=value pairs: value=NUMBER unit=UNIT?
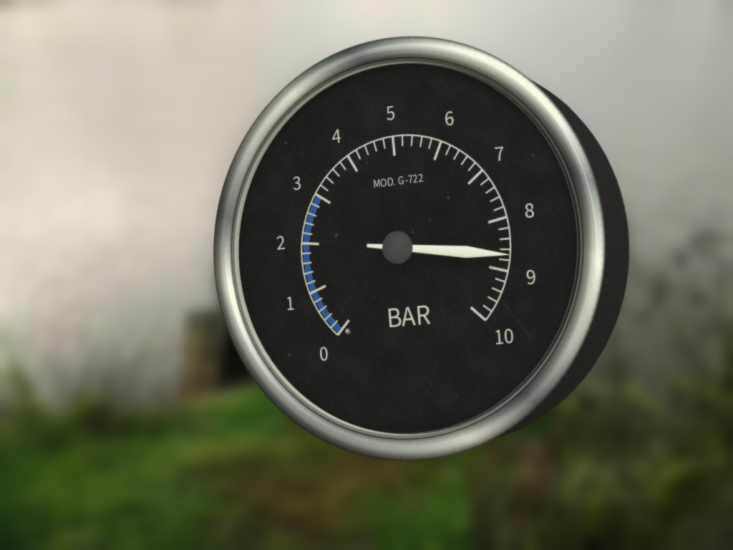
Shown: value=8.7 unit=bar
